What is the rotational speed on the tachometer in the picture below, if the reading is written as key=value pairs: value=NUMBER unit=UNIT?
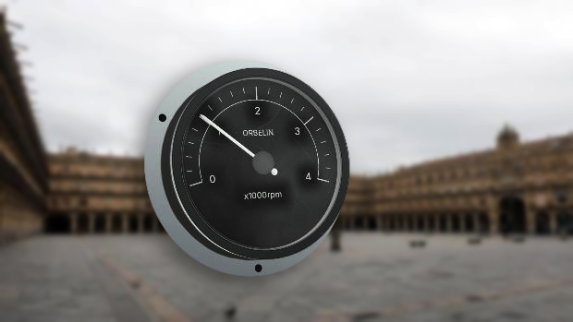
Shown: value=1000 unit=rpm
